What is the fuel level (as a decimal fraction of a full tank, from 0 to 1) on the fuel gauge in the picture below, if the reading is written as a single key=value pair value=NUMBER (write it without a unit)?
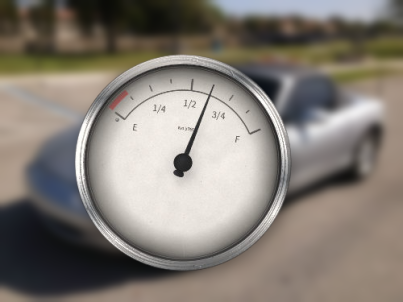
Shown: value=0.625
